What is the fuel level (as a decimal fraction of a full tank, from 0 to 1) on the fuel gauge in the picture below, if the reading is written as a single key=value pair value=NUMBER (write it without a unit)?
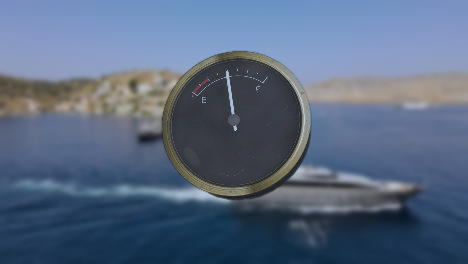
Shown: value=0.5
